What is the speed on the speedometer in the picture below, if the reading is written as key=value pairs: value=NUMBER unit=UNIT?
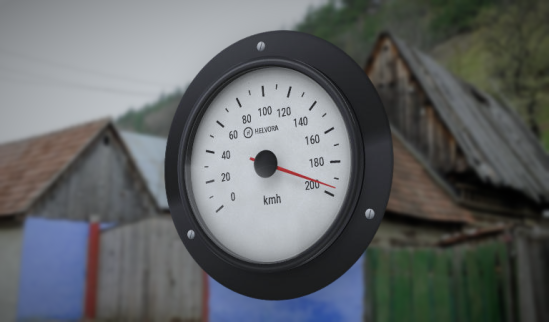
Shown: value=195 unit=km/h
